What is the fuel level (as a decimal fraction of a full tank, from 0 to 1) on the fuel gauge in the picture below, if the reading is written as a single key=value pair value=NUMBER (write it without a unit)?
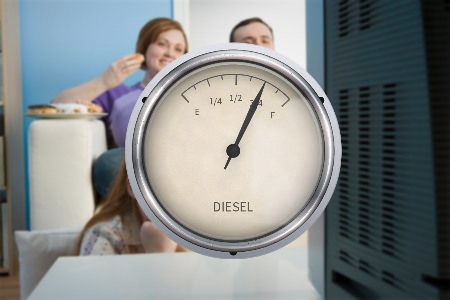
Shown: value=0.75
